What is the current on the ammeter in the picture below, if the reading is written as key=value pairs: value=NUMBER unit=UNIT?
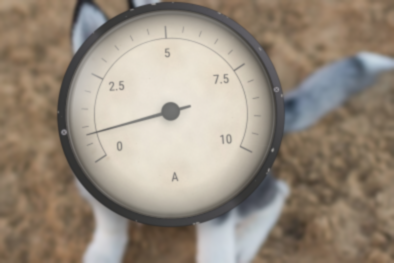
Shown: value=0.75 unit=A
